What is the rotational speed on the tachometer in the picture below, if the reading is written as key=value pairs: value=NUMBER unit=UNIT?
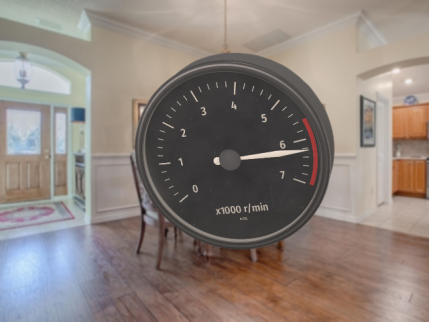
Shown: value=6200 unit=rpm
